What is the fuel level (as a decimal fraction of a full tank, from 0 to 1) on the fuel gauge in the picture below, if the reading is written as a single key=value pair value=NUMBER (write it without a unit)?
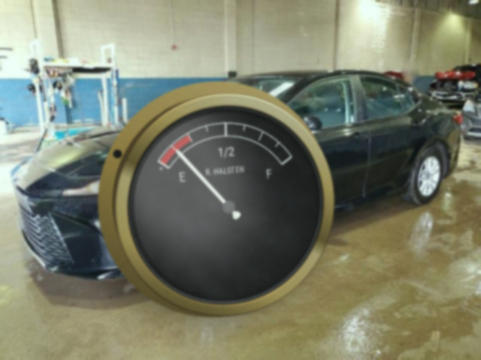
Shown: value=0.125
